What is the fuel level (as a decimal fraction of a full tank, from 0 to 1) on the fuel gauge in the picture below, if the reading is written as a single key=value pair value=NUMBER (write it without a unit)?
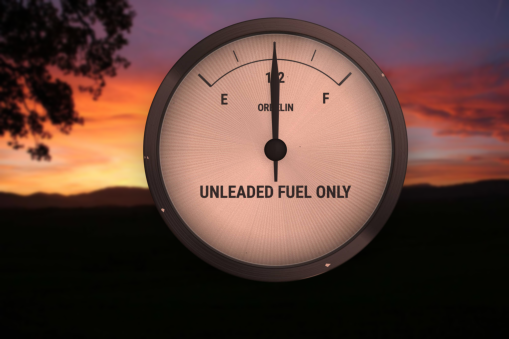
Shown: value=0.5
